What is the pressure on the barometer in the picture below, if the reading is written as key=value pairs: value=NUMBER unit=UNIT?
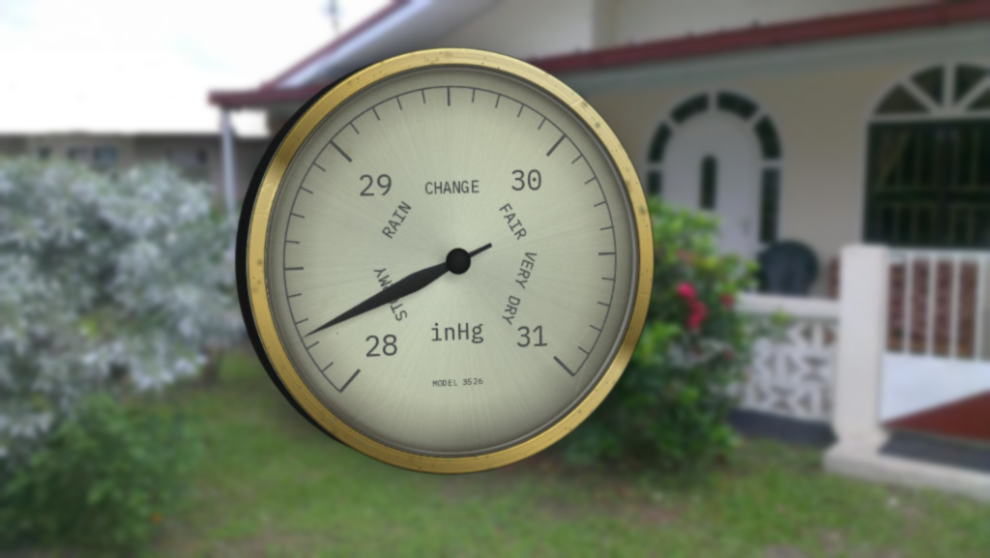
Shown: value=28.25 unit=inHg
